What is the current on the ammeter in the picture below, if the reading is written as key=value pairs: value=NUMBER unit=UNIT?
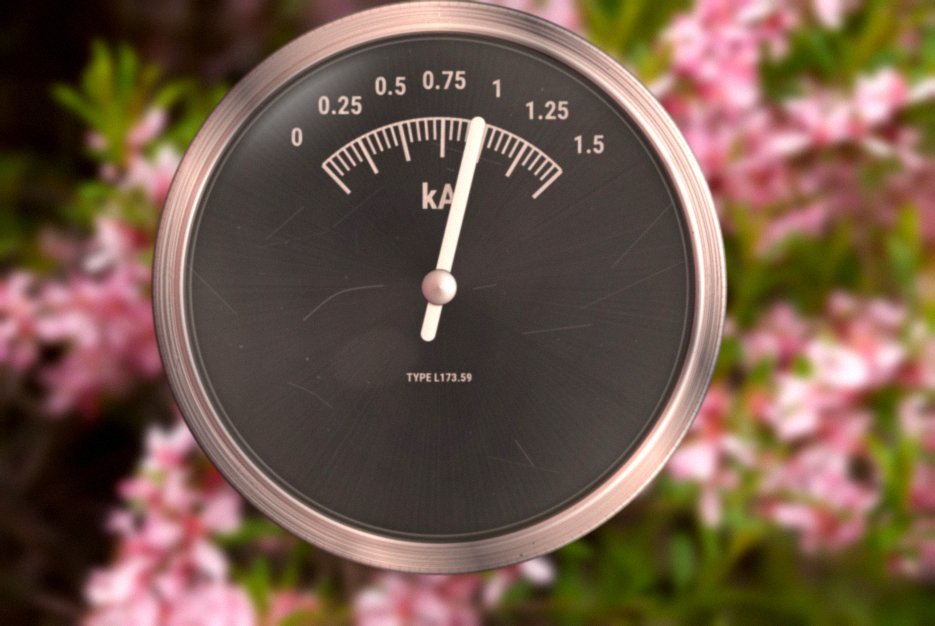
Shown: value=0.95 unit=kA
